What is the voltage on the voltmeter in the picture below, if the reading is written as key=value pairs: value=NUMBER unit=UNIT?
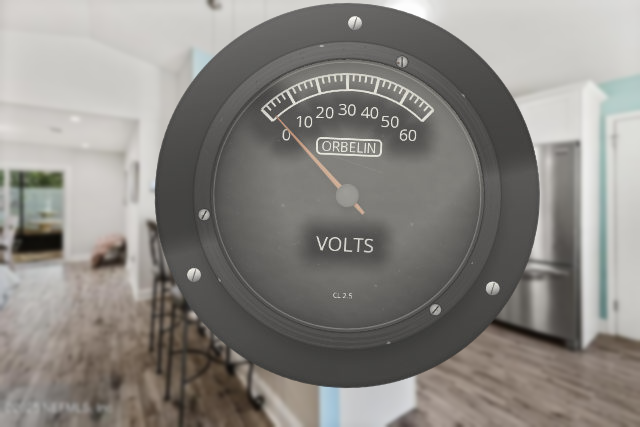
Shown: value=2 unit=V
